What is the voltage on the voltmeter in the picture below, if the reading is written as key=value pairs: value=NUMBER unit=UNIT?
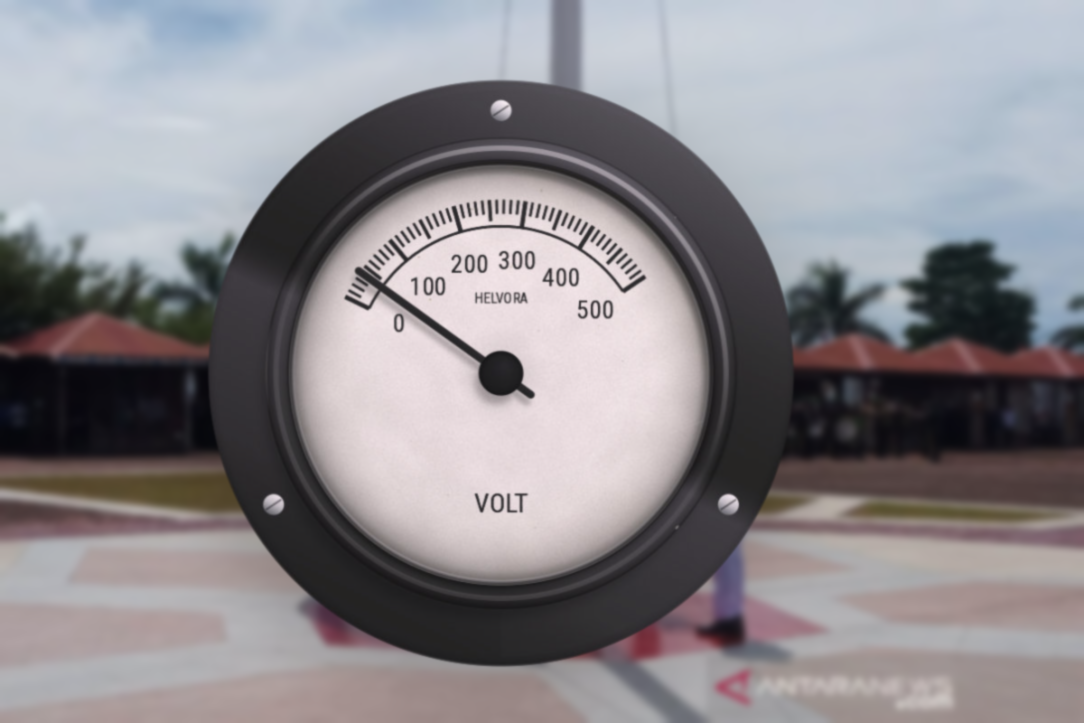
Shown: value=40 unit=V
